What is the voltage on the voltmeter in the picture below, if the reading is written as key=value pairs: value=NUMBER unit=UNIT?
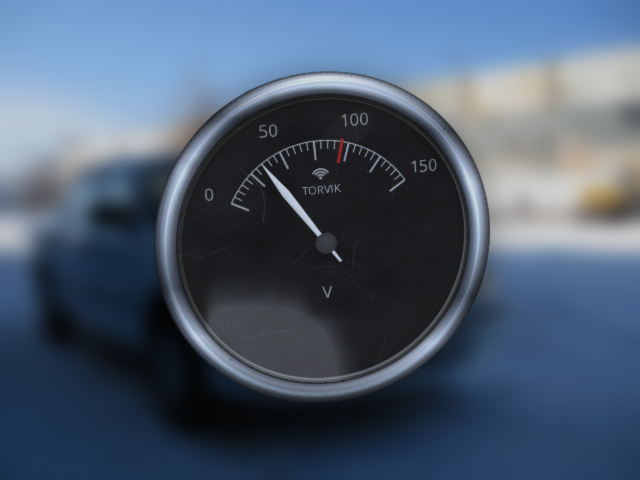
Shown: value=35 unit=V
